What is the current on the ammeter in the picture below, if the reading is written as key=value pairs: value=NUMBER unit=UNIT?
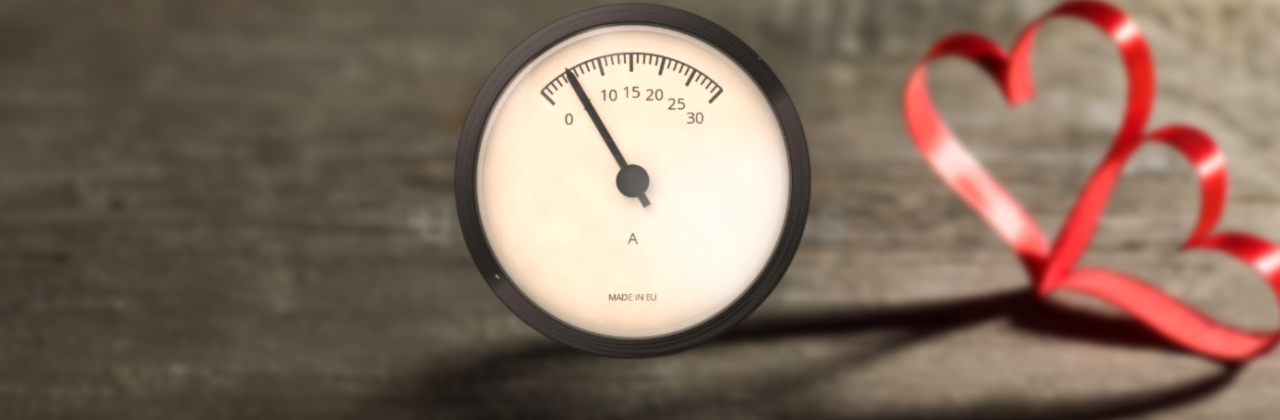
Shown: value=5 unit=A
